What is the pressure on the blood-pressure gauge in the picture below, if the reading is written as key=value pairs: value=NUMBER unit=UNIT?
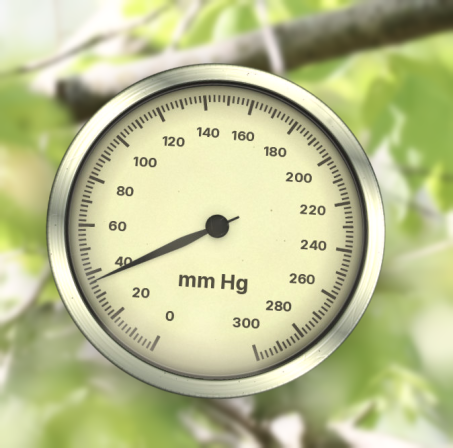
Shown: value=36 unit=mmHg
